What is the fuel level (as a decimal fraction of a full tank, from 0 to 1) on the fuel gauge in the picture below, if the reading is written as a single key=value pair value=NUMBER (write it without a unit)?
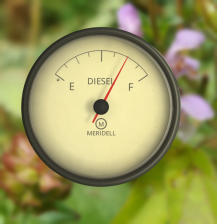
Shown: value=0.75
